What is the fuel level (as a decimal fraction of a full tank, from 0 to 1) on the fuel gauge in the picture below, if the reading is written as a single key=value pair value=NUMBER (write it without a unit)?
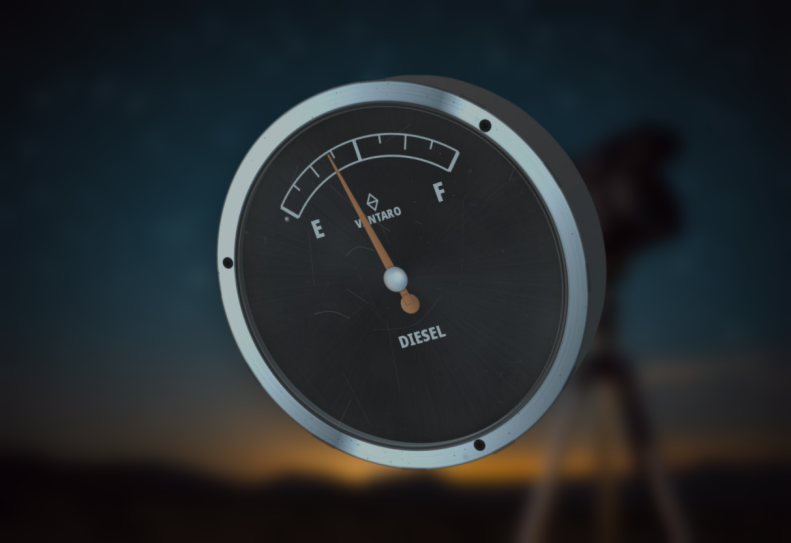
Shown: value=0.375
